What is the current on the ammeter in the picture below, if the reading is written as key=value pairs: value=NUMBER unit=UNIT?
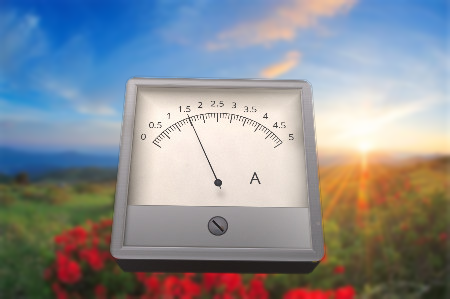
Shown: value=1.5 unit=A
